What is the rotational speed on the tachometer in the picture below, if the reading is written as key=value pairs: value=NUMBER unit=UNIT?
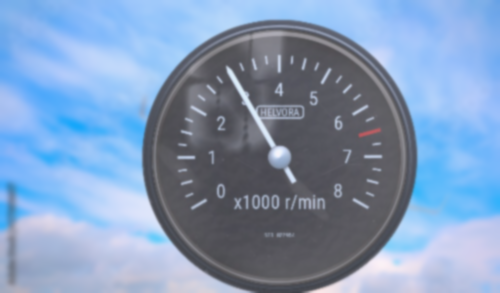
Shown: value=3000 unit=rpm
